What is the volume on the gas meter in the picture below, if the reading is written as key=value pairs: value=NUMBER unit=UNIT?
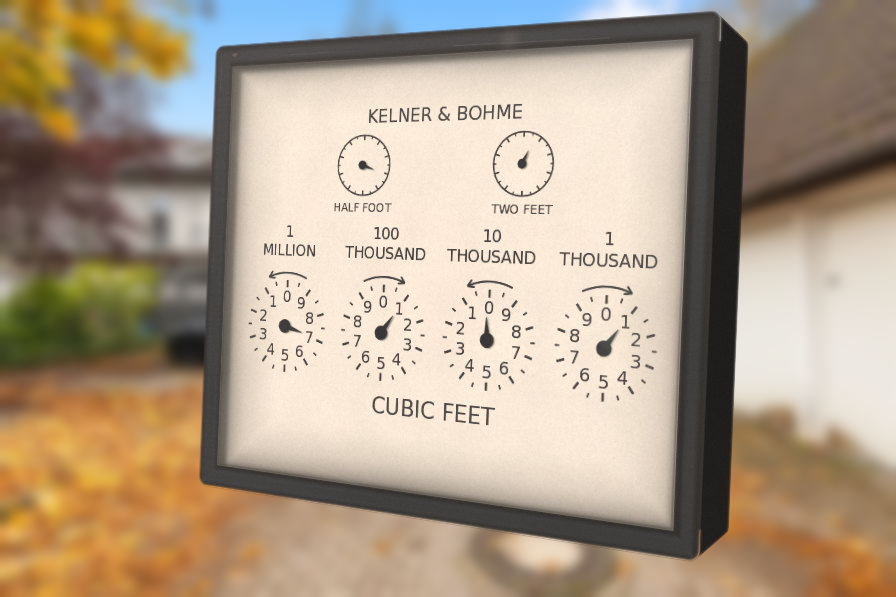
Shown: value=710100 unit=ft³
